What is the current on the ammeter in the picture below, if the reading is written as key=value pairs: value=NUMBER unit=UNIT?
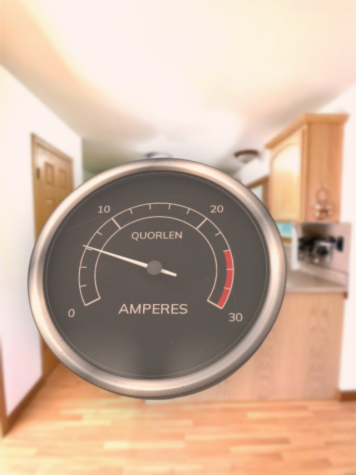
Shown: value=6 unit=A
